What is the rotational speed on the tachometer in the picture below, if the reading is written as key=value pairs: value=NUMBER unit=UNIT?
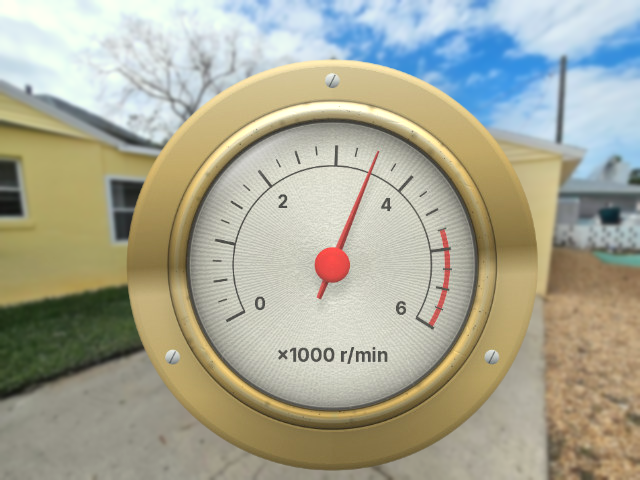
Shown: value=3500 unit=rpm
